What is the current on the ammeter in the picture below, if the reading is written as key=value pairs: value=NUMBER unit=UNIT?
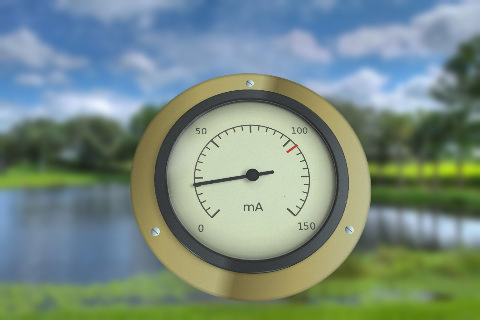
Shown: value=20 unit=mA
